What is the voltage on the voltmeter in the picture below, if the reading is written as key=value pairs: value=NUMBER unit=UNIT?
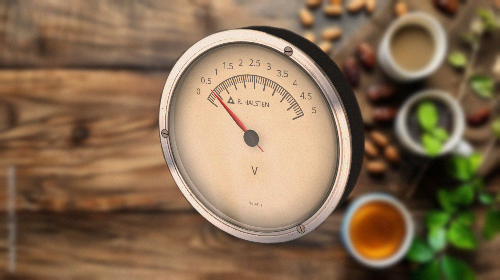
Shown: value=0.5 unit=V
